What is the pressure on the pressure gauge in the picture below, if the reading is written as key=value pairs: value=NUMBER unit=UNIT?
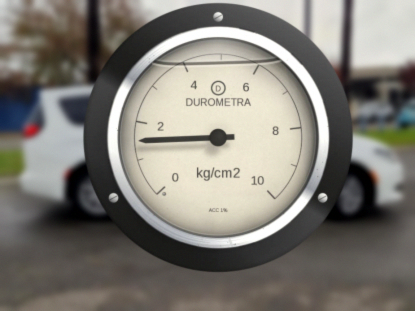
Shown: value=1.5 unit=kg/cm²
